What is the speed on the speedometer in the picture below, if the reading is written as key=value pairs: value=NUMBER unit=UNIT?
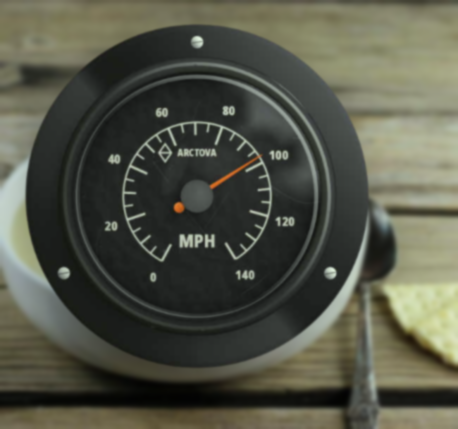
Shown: value=97.5 unit=mph
